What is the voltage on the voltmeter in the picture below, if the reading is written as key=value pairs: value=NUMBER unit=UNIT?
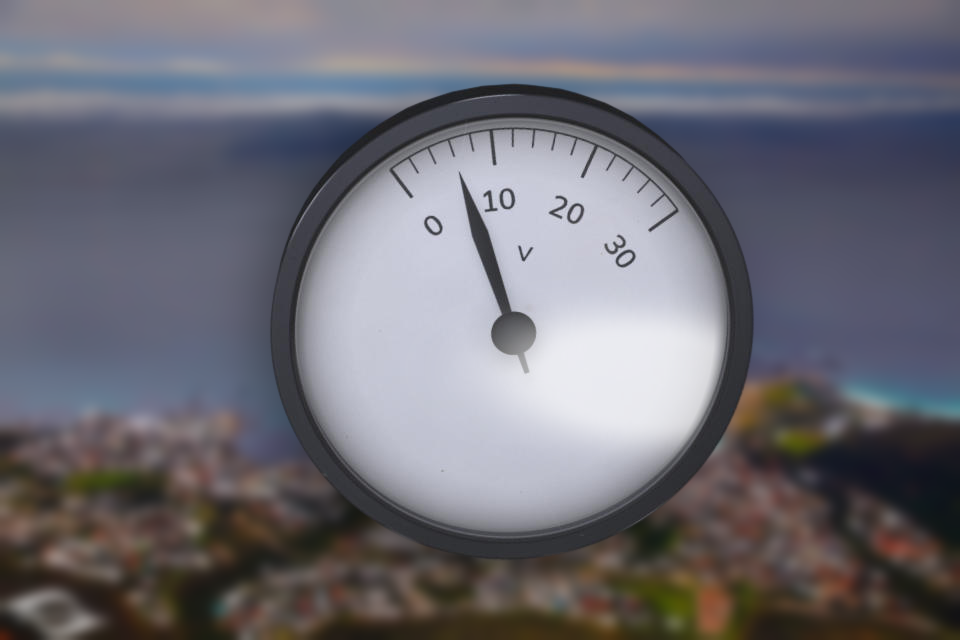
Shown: value=6 unit=V
